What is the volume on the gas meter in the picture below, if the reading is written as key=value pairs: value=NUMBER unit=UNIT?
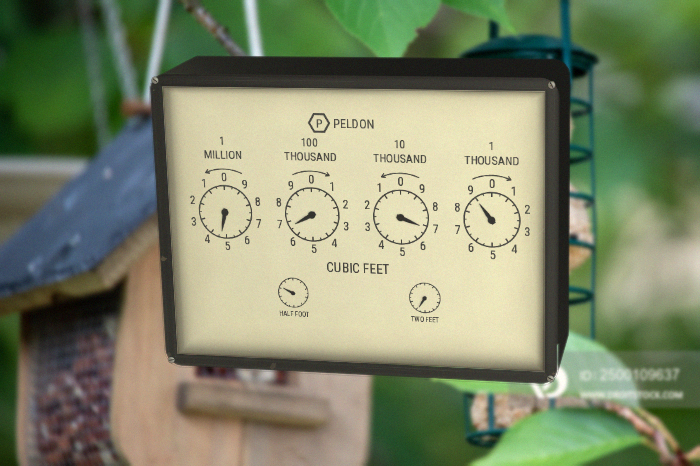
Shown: value=466900 unit=ft³
